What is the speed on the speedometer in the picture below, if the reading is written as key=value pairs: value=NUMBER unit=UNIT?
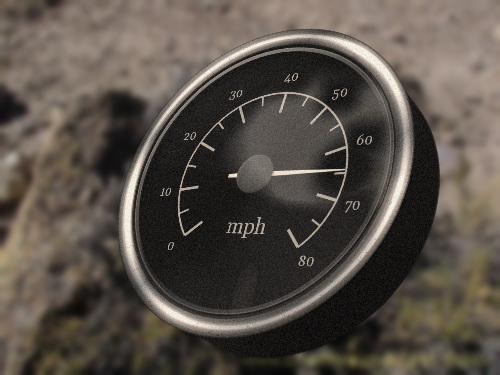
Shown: value=65 unit=mph
